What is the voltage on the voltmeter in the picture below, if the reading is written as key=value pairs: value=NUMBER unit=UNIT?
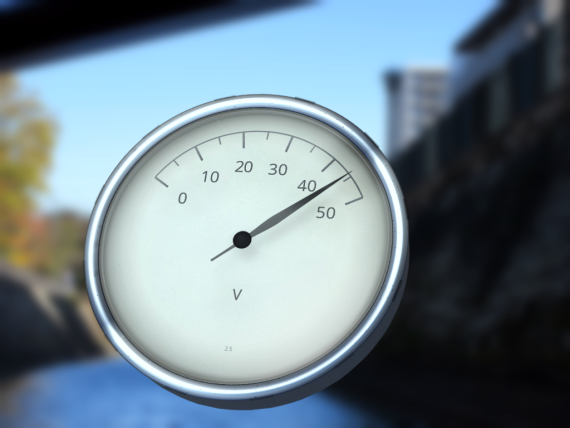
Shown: value=45 unit=V
